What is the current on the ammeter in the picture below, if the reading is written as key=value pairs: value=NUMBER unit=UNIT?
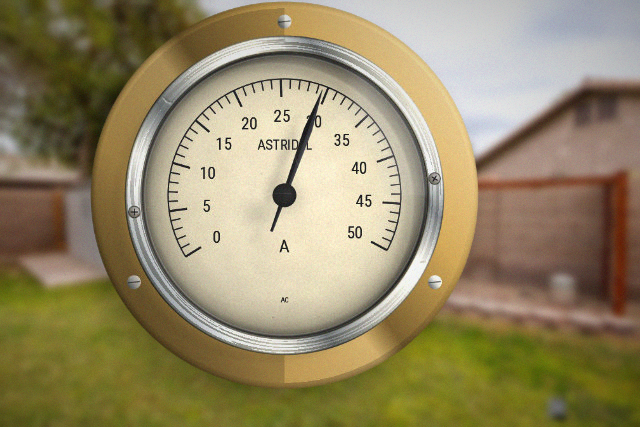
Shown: value=29.5 unit=A
